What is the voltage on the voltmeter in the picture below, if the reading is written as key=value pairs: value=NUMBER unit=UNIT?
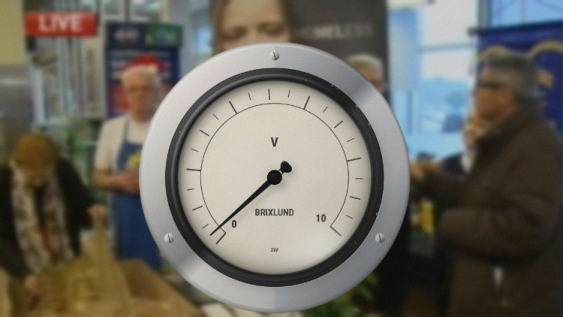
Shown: value=0.25 unit=V
